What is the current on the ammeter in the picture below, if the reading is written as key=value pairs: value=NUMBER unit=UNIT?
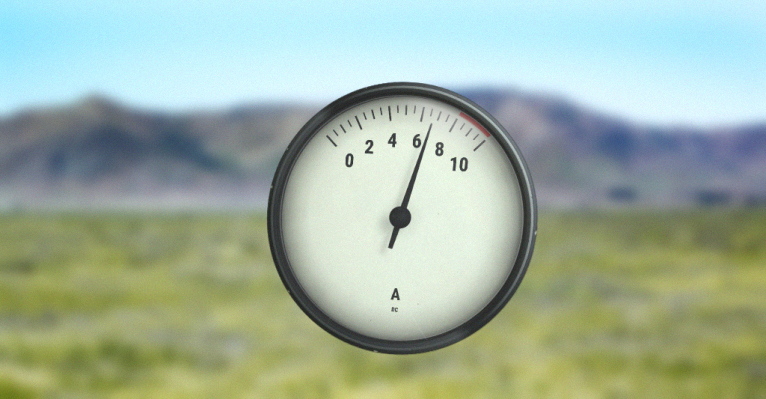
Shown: value=6.75 unit=A
